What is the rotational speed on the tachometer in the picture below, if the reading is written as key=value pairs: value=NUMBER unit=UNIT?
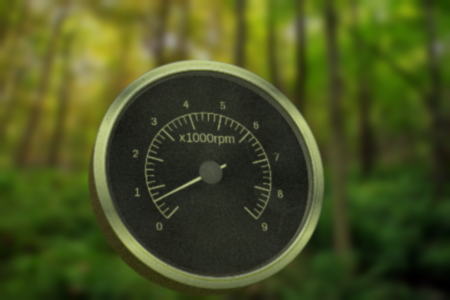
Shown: value=600 unit=rpm
